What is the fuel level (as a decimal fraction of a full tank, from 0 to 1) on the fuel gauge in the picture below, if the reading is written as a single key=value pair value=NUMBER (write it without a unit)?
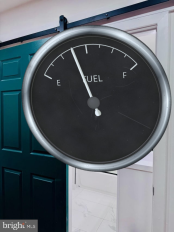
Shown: value=0.375
